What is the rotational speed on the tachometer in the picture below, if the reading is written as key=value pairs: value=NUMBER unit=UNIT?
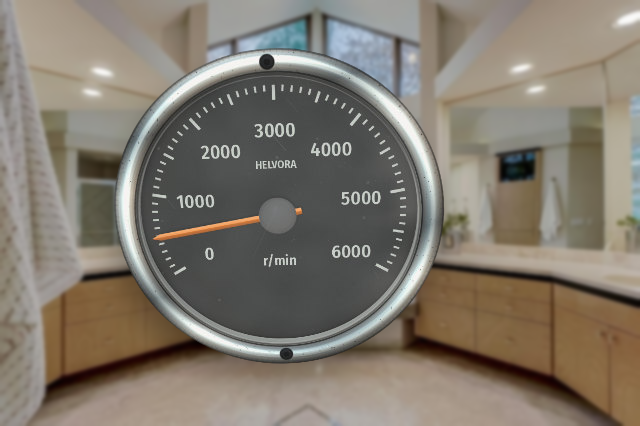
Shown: value=500 unit=rpm
